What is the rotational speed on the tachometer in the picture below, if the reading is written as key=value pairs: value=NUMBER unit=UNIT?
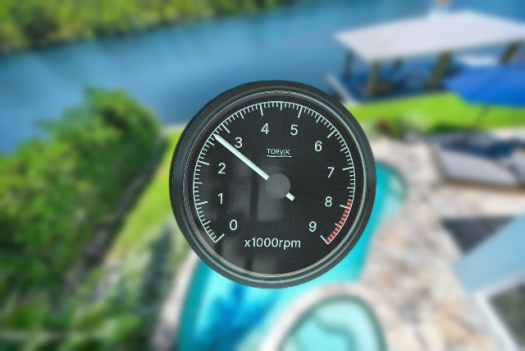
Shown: value=2700 unit=rpm
